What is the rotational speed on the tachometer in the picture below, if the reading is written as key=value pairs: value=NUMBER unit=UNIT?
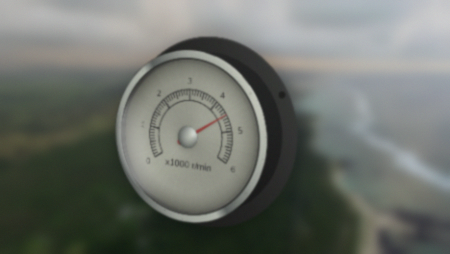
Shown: value=4500 unit=rpm
